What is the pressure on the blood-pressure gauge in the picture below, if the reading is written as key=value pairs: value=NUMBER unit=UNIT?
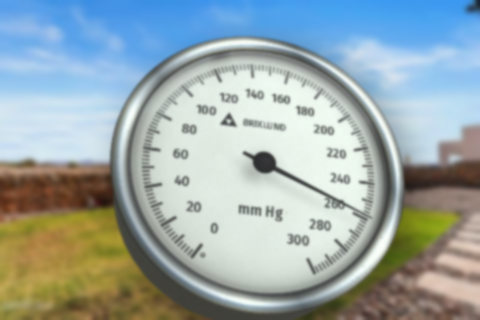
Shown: value=260 unit=mmHg
